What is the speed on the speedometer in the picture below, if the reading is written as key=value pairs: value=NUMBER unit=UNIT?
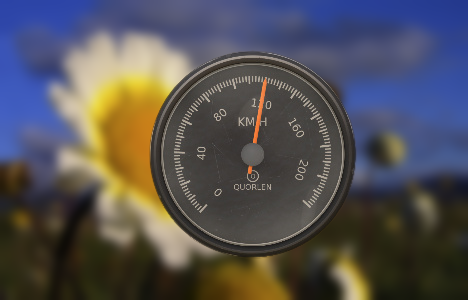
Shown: value=120 unit=km/h
